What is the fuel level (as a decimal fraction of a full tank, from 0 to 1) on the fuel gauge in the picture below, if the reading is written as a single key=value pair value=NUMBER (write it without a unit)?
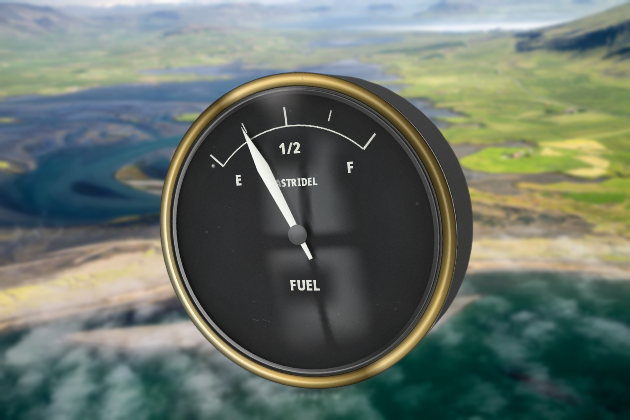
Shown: value=0.25
